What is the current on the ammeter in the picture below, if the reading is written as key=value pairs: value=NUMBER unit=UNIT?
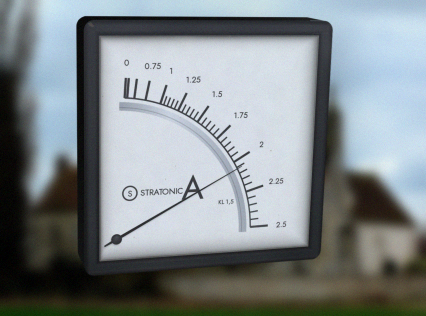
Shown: value=2.05 unit=A
